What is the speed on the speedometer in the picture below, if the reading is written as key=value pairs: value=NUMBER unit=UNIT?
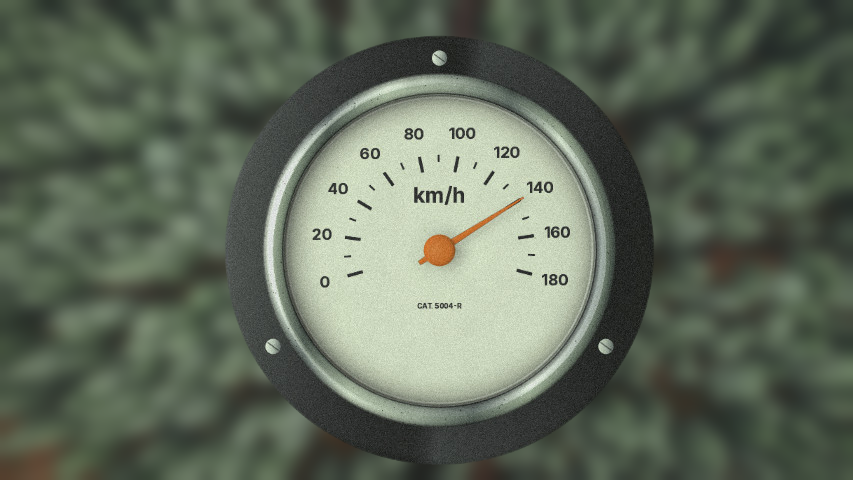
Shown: value=140 unit=km/h
